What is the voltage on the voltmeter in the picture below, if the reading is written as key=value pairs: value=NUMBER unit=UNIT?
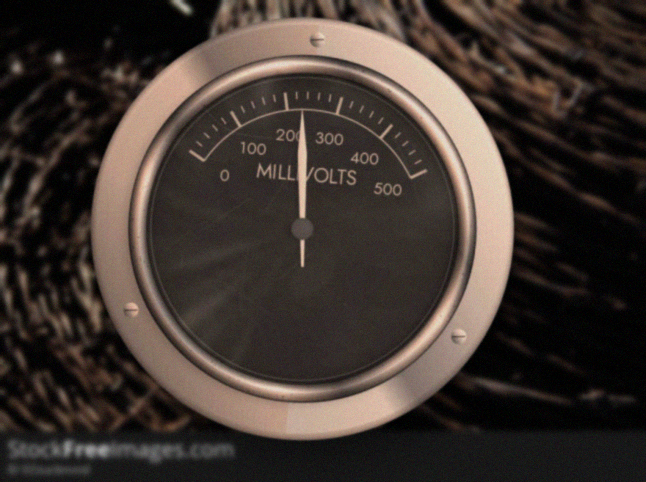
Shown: value=230 unit=mV
